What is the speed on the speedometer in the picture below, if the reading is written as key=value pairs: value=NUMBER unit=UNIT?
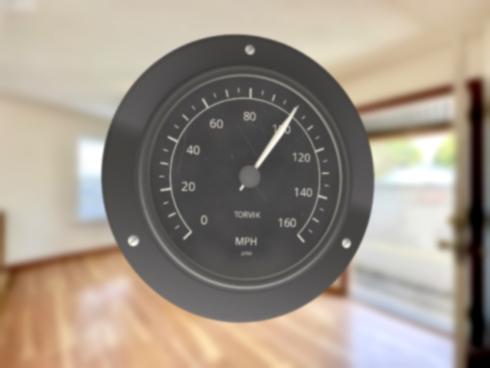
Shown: value=100 unit=mph
